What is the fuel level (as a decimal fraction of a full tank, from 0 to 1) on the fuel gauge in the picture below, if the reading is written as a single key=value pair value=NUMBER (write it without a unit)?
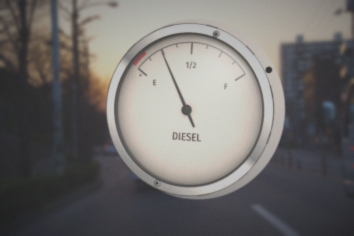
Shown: value=0.25
